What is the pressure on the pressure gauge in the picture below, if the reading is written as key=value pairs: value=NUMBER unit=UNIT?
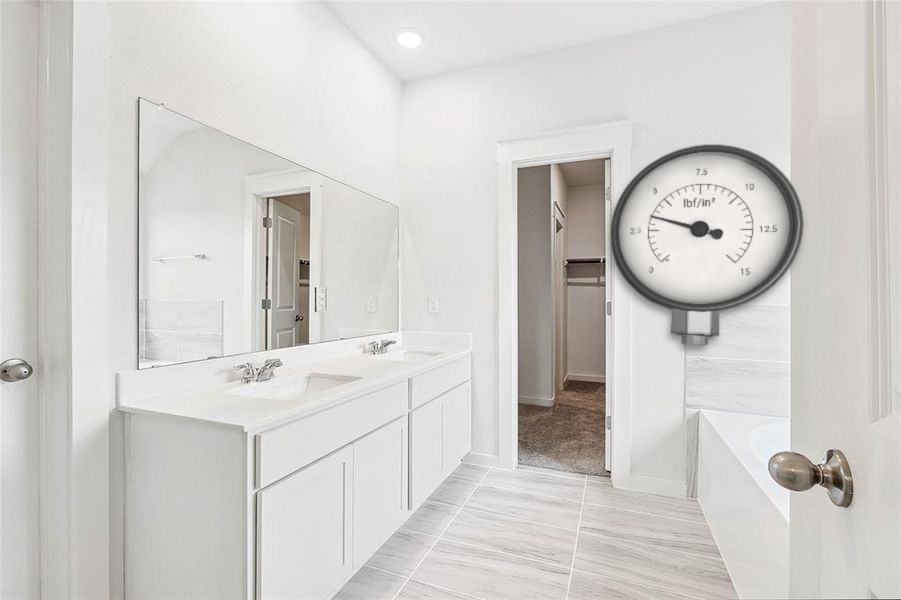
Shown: value=3.5 unit=psi
